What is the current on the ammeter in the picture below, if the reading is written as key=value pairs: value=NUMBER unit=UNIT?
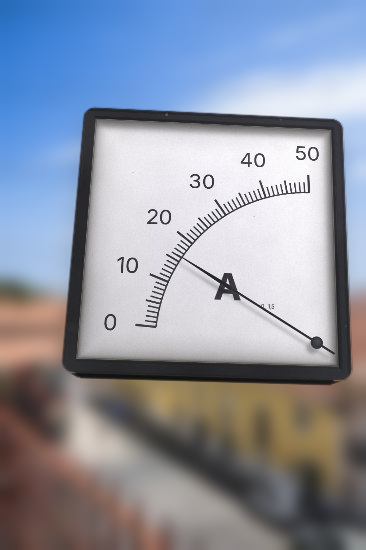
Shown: value=16 unit=A
